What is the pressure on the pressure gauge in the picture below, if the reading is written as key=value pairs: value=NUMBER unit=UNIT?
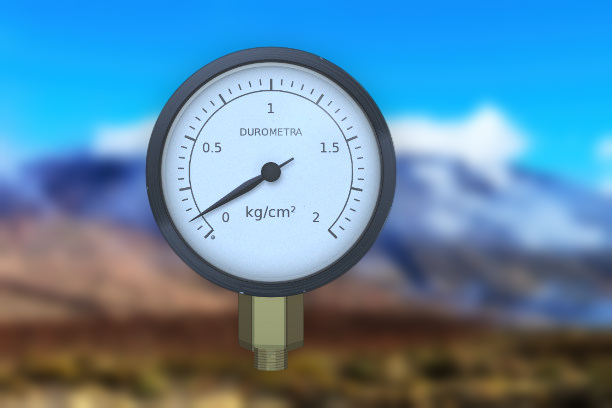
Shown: value=0.1 unit=kg/cm²
